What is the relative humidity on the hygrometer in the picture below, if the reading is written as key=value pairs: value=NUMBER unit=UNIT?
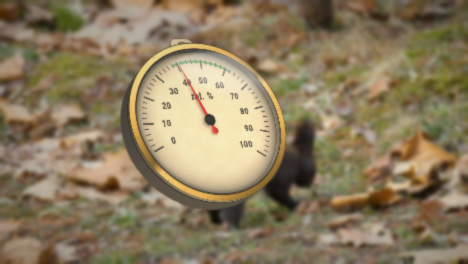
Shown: value=40 unit=%
